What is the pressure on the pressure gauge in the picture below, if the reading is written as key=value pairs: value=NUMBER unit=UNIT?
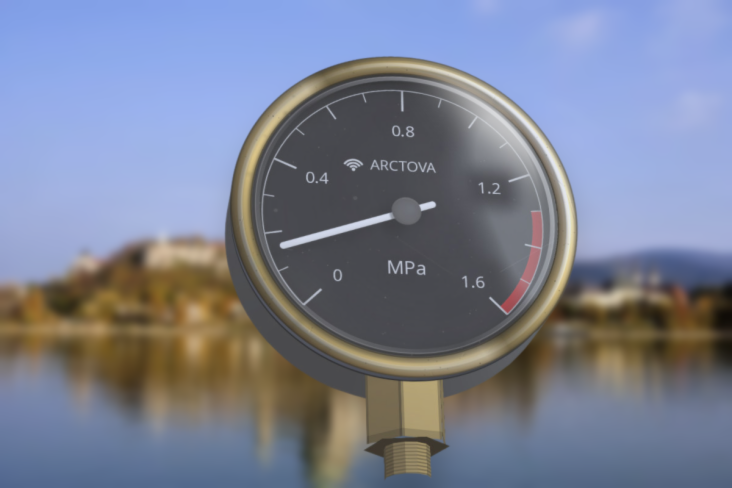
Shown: value=0.15 unit=MPa
